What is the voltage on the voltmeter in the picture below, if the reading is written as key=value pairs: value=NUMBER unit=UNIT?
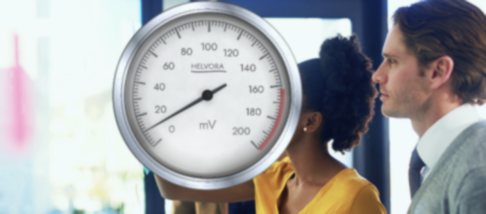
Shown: value=10 unit=mV
